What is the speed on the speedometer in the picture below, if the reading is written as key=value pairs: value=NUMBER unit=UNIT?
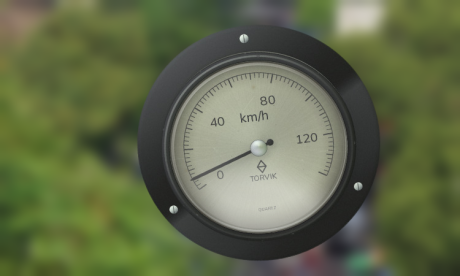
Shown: value=6 unit=km/h
